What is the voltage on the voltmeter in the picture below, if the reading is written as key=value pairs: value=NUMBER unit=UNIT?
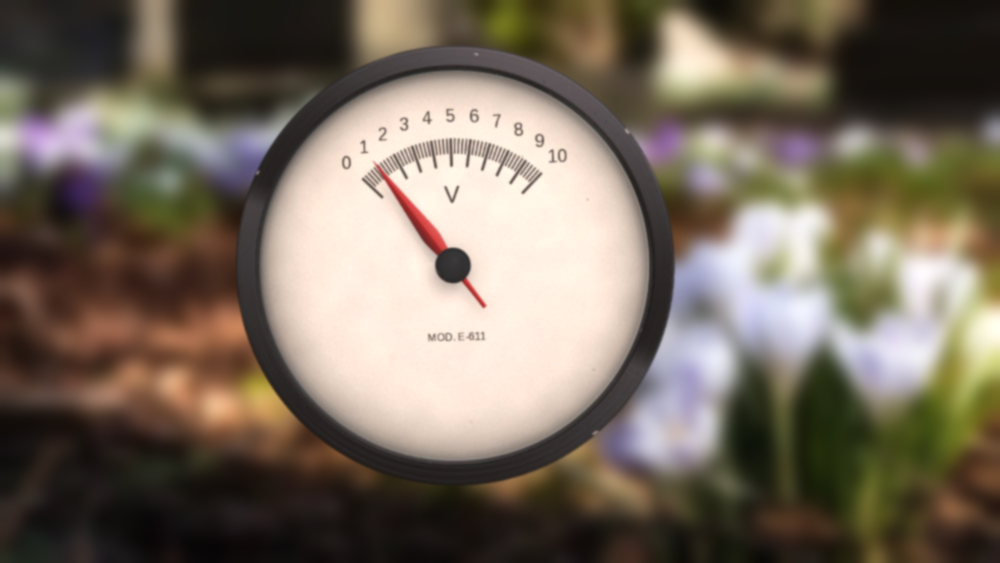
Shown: value=1 unit=V
